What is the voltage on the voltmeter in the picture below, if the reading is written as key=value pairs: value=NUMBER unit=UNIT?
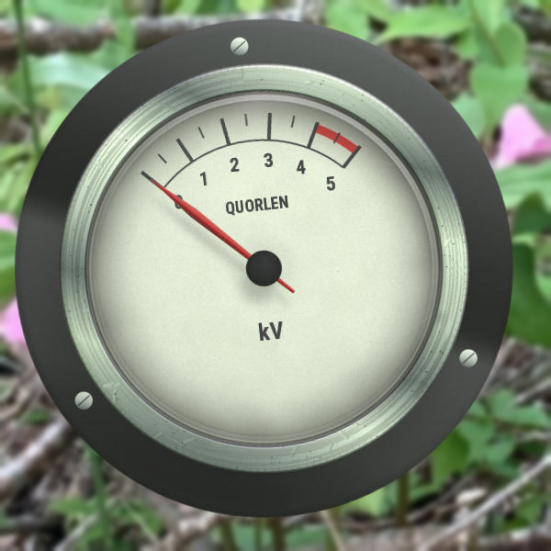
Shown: value=0 unit=kV
